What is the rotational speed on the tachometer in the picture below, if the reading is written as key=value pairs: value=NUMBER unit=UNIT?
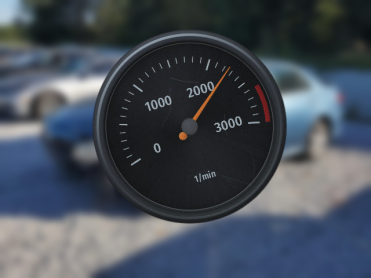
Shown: value=2250 unit=rpm
